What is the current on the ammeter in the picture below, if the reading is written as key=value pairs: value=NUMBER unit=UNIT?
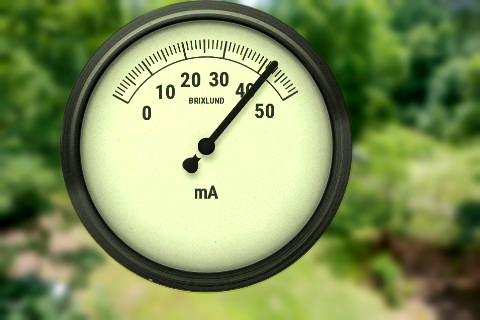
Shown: value=42 unit=mA
